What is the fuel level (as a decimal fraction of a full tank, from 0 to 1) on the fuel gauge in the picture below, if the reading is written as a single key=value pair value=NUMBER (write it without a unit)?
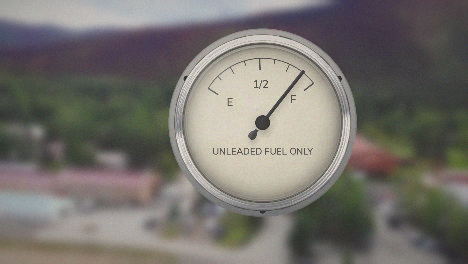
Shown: value=0.875
